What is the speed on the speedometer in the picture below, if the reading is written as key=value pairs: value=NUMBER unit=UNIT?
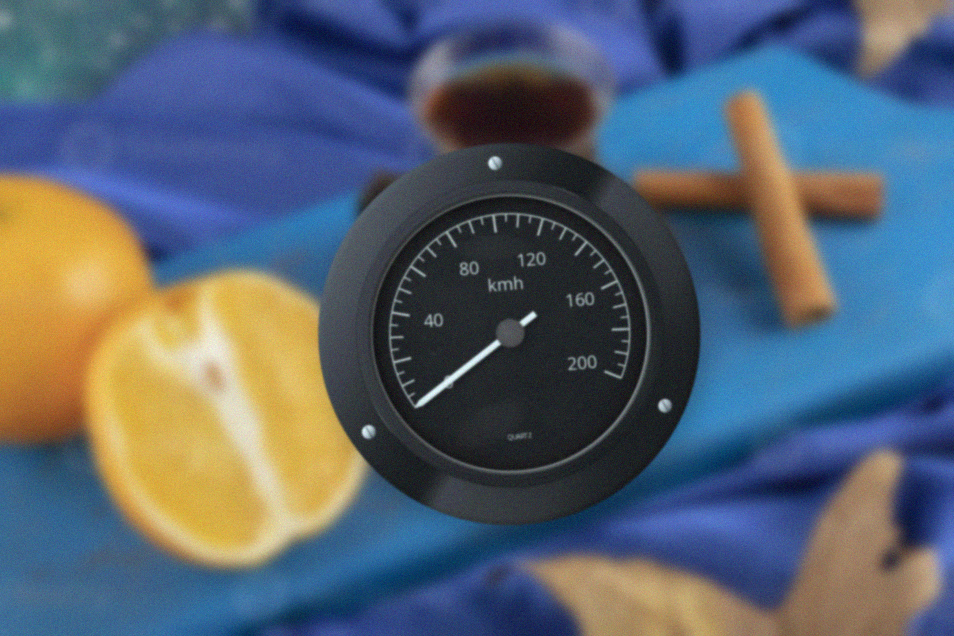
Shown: value=0 unit=km/h
